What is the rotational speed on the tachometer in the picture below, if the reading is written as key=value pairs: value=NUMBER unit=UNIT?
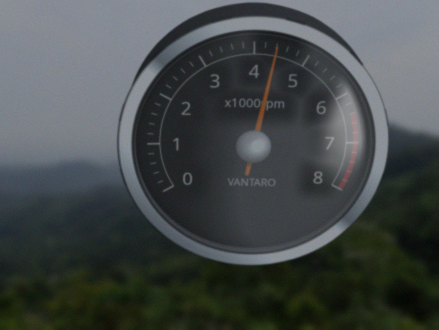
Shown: value=4400 unit=rpm
